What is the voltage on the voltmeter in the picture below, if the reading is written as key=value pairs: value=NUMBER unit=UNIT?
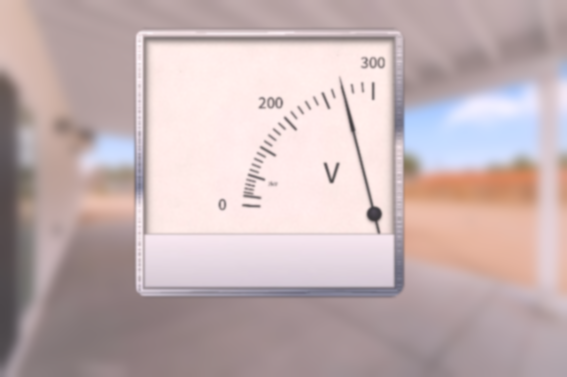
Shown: value=270 unit=V
